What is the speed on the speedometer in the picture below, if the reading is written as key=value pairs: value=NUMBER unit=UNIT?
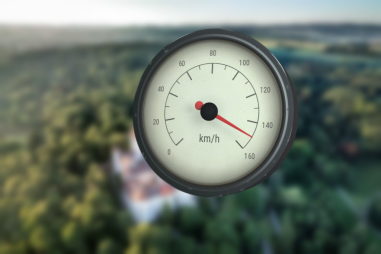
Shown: value=150 unit=km/h
